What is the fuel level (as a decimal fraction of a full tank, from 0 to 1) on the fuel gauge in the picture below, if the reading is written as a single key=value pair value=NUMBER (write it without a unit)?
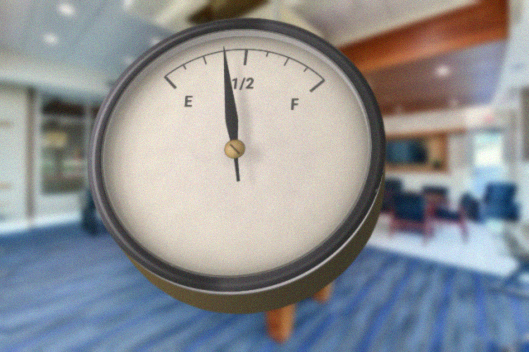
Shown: value=0.375
